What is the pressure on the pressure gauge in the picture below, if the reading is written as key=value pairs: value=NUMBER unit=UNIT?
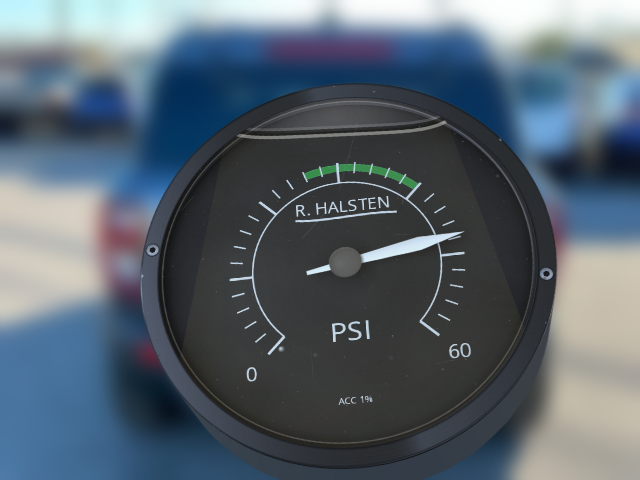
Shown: value=48 unit=psi
